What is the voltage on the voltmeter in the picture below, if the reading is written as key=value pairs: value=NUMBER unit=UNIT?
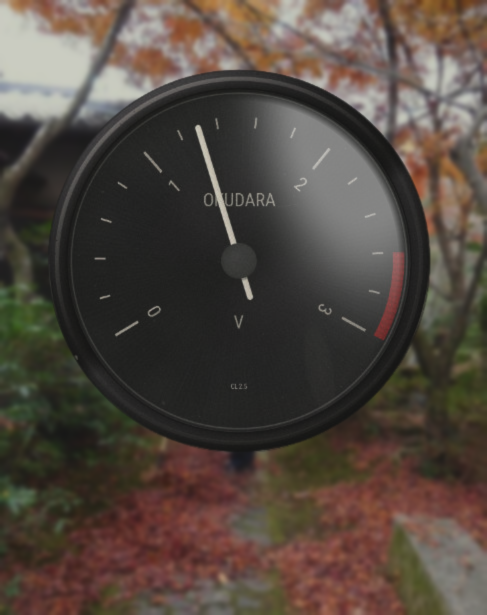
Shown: value=1.3 unit=V
